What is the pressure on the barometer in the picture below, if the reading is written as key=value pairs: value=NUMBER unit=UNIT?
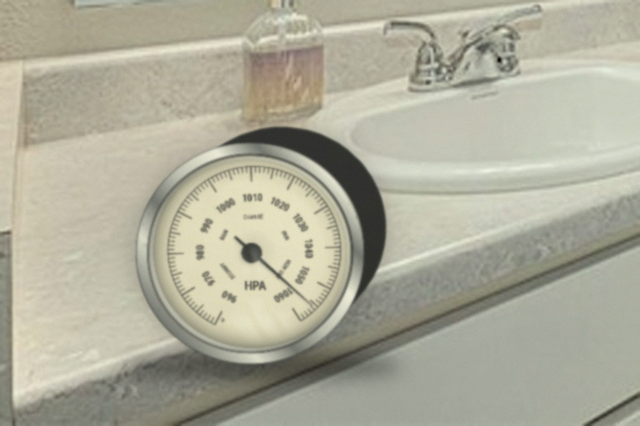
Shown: value=1055 unit=hPa
